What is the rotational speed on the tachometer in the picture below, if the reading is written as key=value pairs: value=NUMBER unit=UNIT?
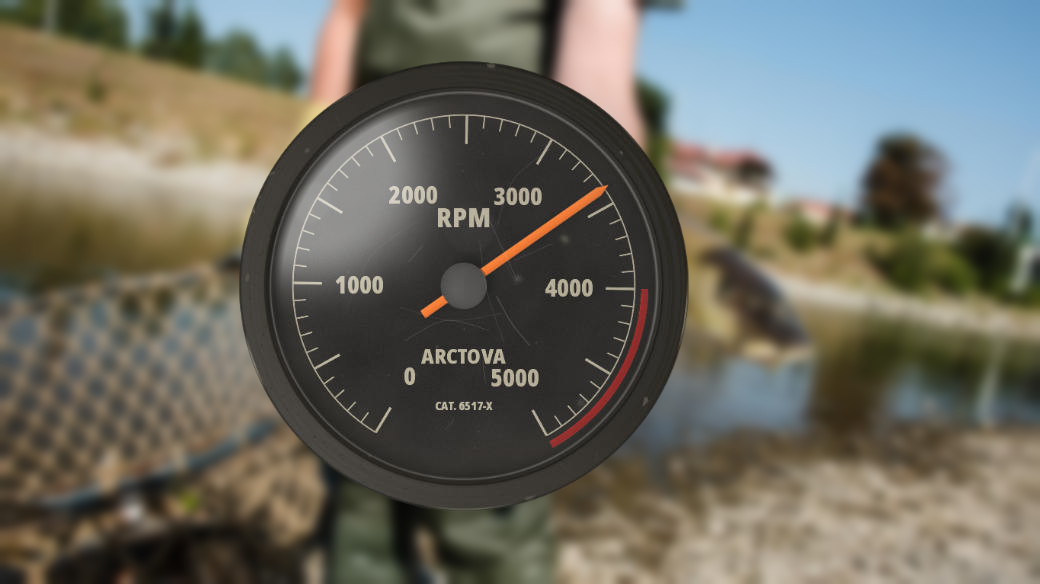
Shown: value=3400 unit=rpm
